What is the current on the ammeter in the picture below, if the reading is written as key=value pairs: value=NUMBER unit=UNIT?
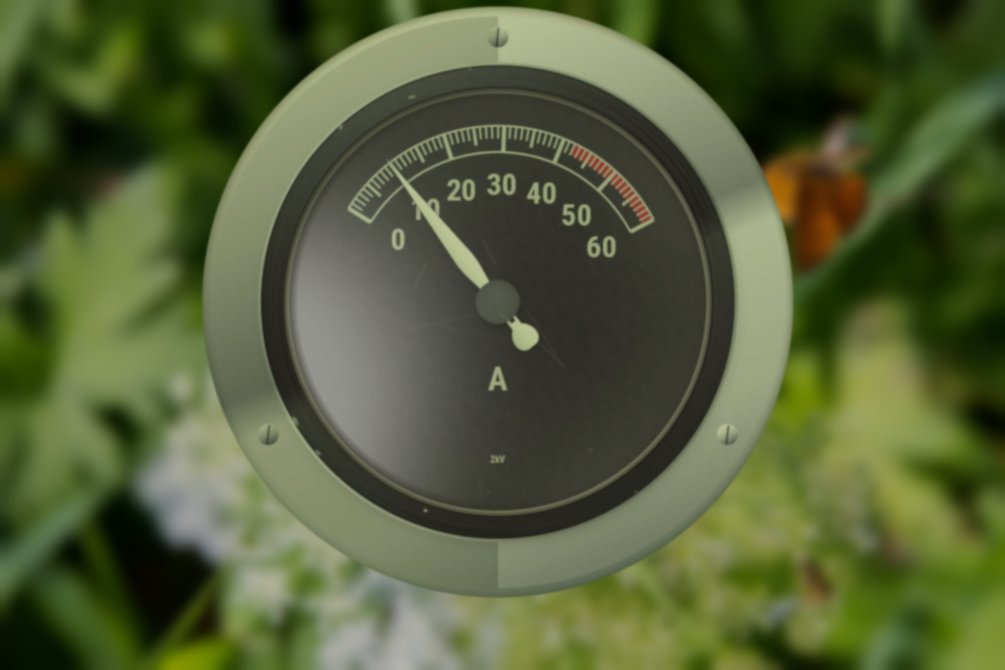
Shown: value=10 unit=A
